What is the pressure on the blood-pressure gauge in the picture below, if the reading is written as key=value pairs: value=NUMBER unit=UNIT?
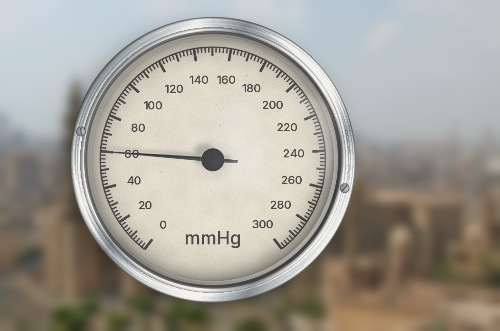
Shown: value=60 unit=mmHg
